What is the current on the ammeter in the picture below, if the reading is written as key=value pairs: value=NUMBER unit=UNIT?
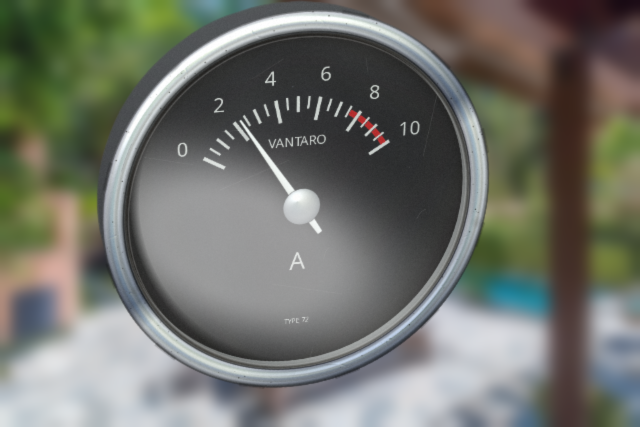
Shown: value=2.25 unit=A
